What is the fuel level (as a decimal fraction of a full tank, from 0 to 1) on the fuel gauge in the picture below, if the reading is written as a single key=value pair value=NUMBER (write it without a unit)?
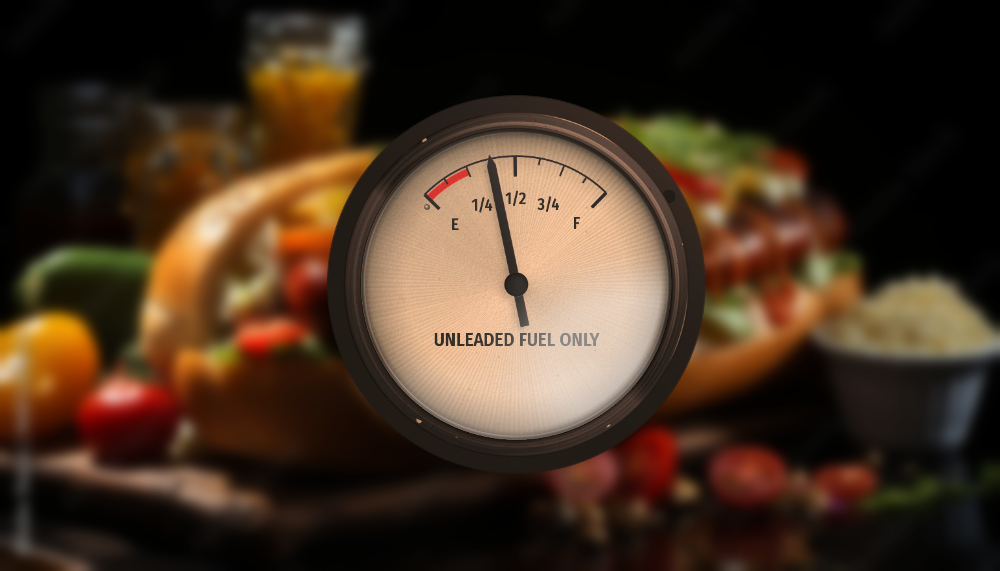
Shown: value=0.375
